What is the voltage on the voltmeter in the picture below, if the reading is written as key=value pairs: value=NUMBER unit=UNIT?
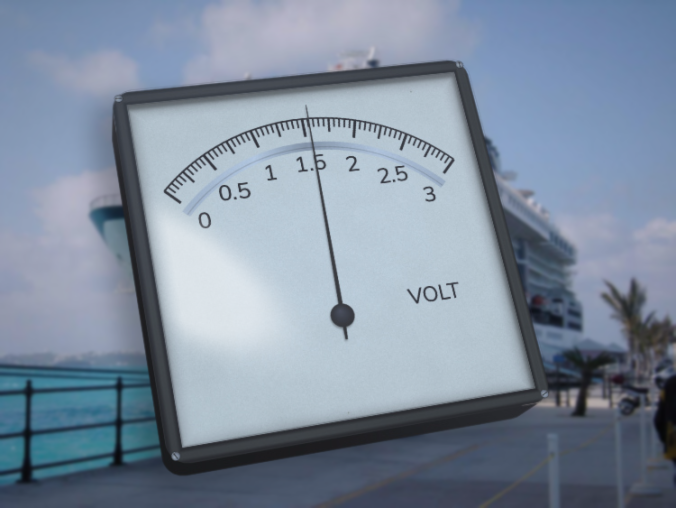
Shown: value=1.55 unit=V
